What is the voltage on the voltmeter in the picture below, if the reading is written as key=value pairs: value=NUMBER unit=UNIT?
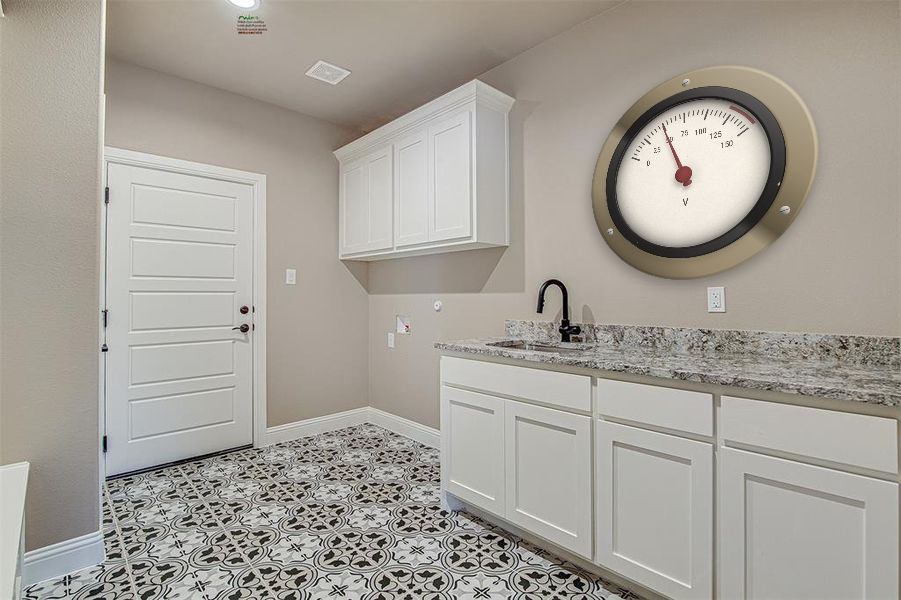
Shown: value=50 unit=V
